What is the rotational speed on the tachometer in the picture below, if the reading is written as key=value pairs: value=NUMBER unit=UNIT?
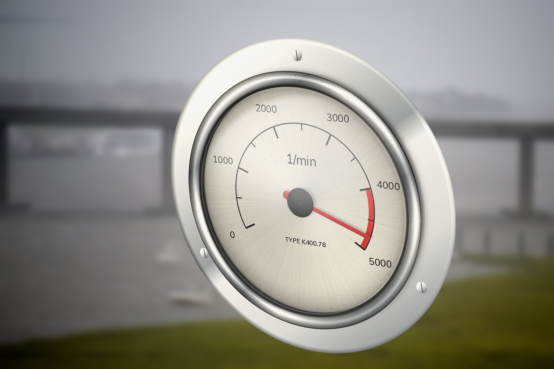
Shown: value=4750 unit=rpm
